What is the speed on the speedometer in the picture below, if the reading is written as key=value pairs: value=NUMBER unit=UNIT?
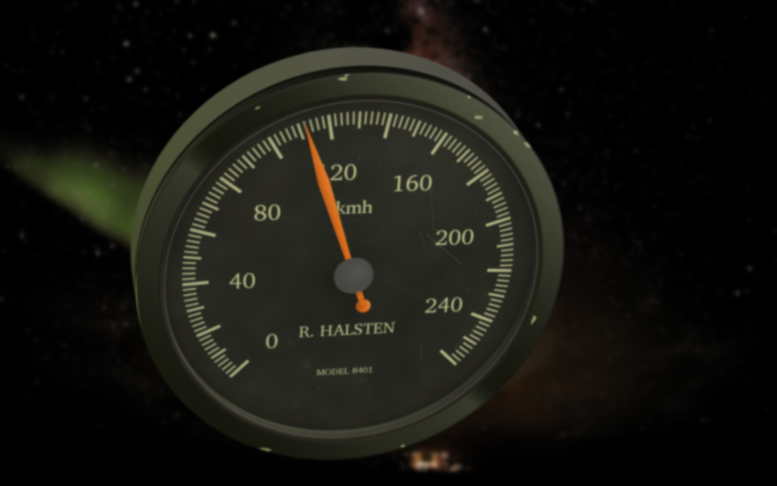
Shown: value=112 unit=km/h
